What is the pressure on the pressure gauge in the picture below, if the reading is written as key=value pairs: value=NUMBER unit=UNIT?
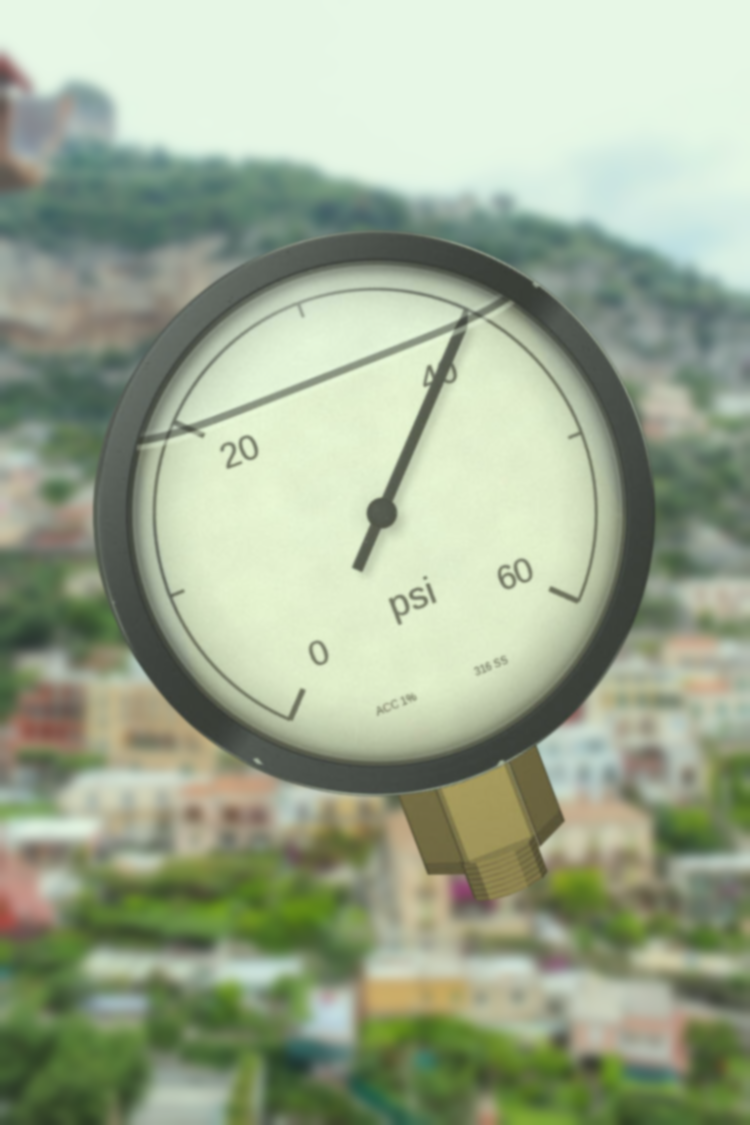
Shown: value=40 unit=psi
